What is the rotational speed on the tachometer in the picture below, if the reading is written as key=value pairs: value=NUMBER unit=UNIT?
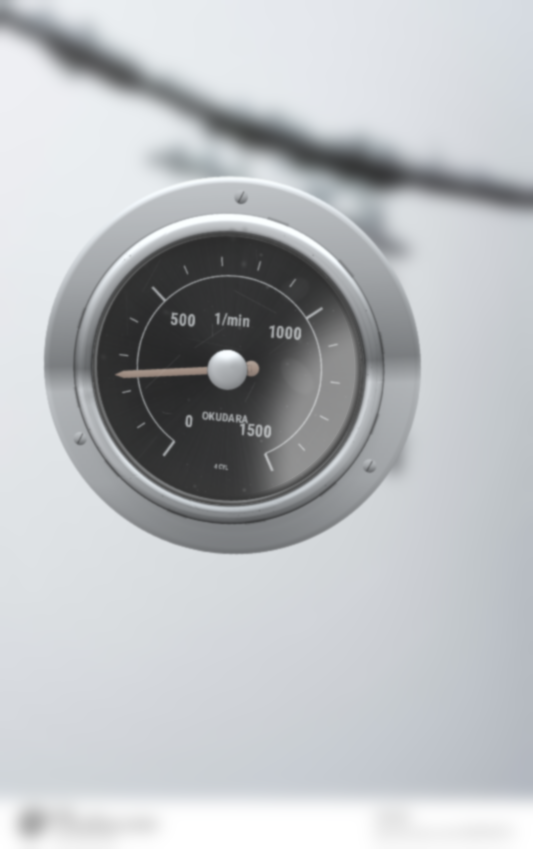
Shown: value=250 unit=rpm
